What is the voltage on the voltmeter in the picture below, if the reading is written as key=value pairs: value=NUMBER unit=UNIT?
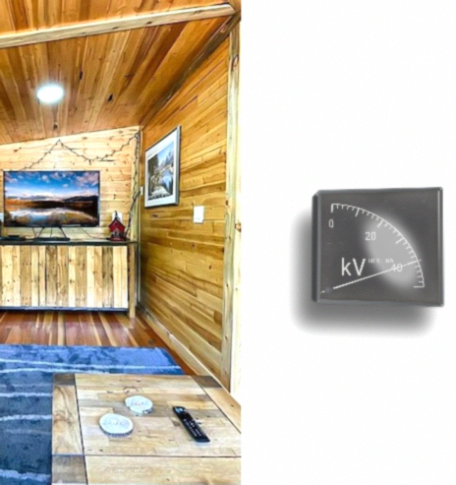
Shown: value=40 unit=kV
